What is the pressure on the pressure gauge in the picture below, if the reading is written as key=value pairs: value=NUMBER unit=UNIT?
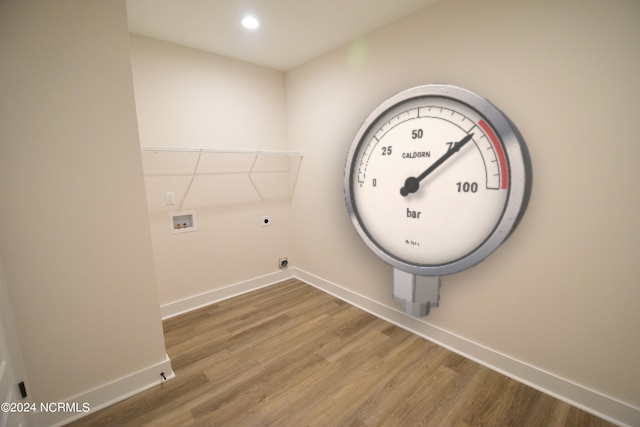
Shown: value=77.5 unit=bar
